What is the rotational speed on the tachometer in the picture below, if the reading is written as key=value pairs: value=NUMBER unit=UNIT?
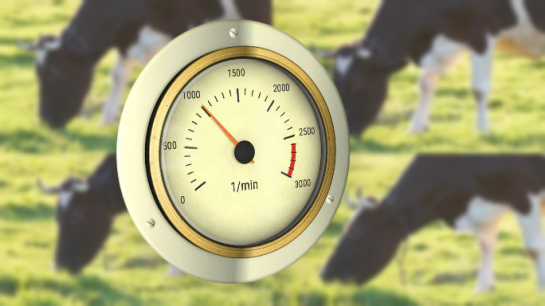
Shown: value=1000 unit=rpm
